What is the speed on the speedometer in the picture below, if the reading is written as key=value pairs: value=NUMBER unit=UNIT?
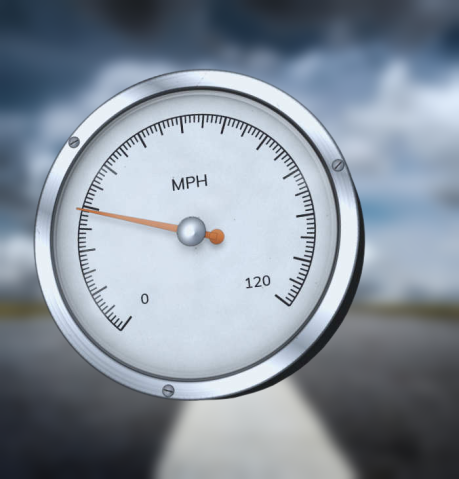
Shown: value=29 unit=mph
